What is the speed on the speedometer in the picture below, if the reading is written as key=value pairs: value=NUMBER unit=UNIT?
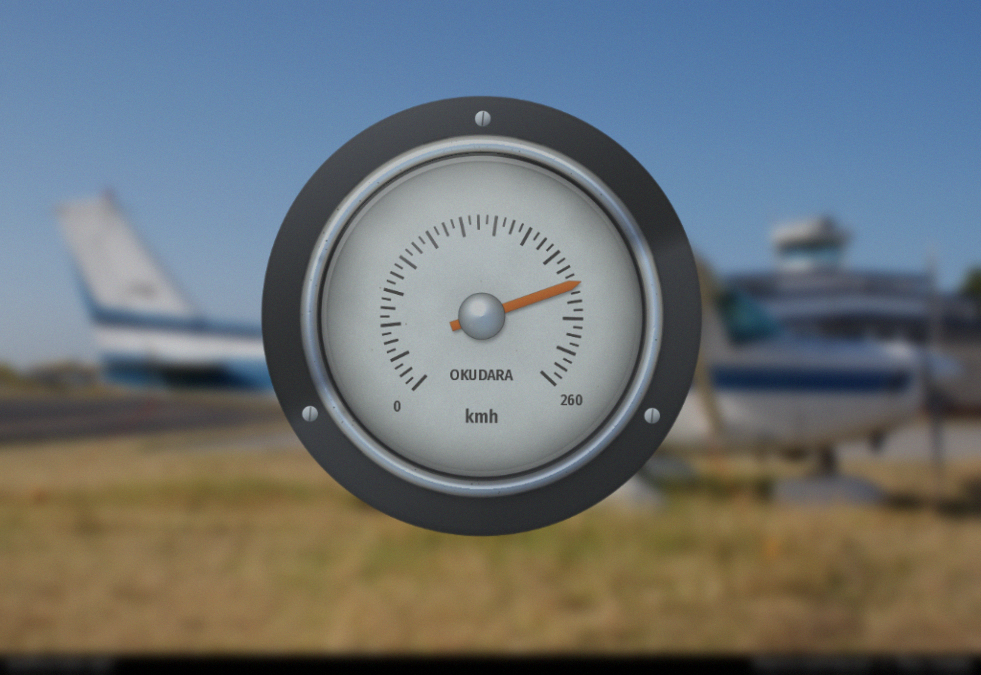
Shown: value=200 unit=km/h
